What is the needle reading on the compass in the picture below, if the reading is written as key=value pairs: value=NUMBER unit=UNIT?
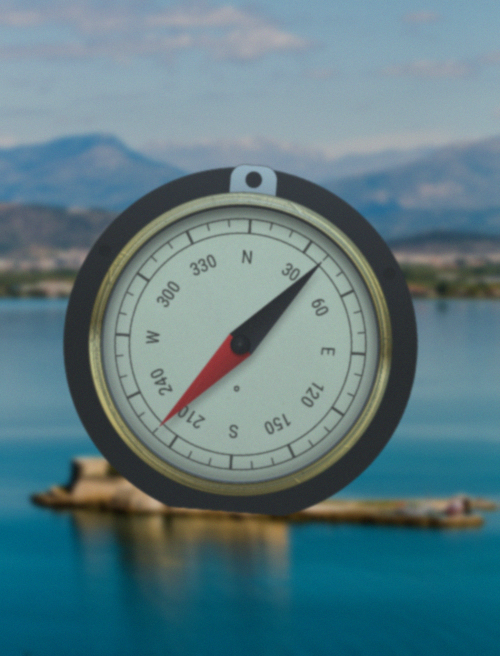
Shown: value=220 unit=°
